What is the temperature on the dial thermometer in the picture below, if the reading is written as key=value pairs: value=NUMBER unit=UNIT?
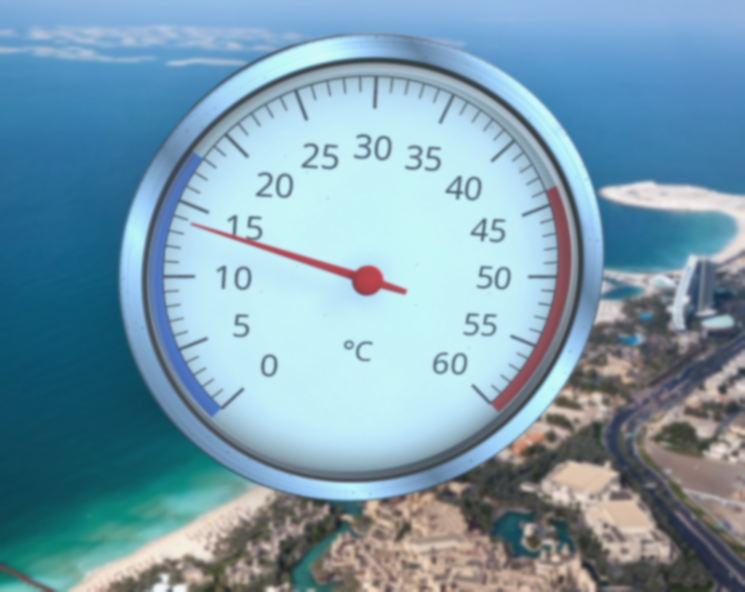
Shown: value=14 unit=°C
